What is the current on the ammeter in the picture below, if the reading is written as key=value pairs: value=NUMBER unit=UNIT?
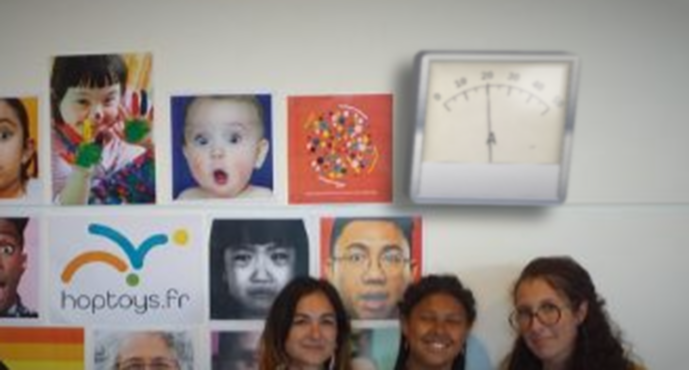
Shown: value=20 unit=A
